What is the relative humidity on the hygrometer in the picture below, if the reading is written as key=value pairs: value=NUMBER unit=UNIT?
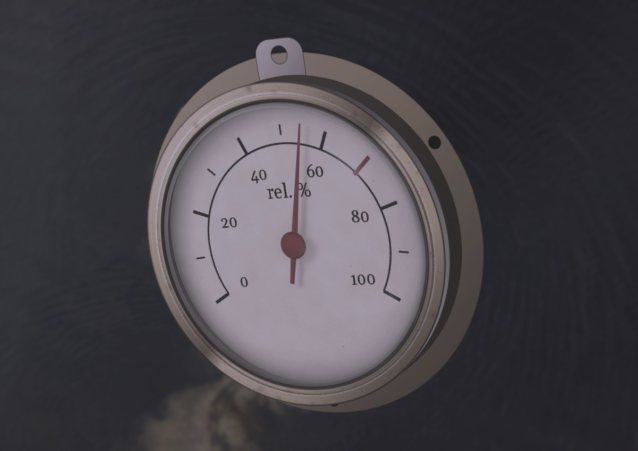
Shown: value=55 unit=%
